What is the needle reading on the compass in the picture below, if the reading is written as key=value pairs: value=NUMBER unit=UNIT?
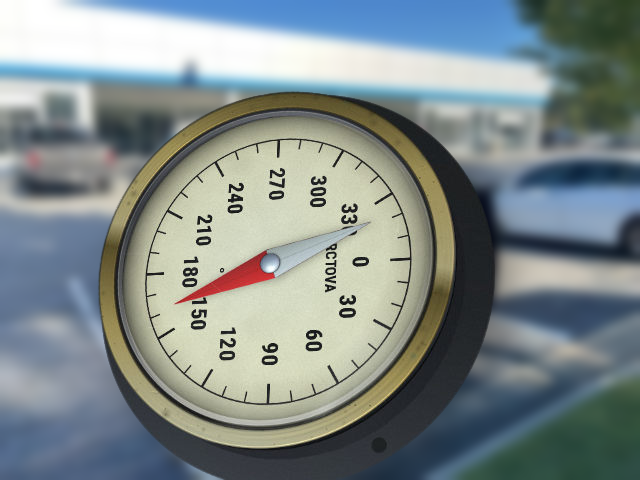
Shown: value=160 unit=°
